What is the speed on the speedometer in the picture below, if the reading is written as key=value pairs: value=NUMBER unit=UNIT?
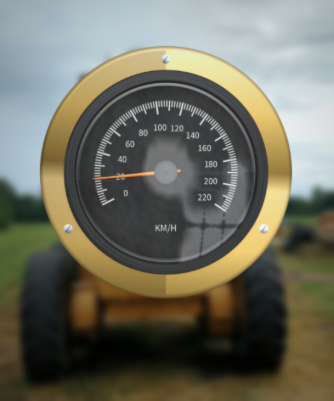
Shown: value=20 unit=km/h
